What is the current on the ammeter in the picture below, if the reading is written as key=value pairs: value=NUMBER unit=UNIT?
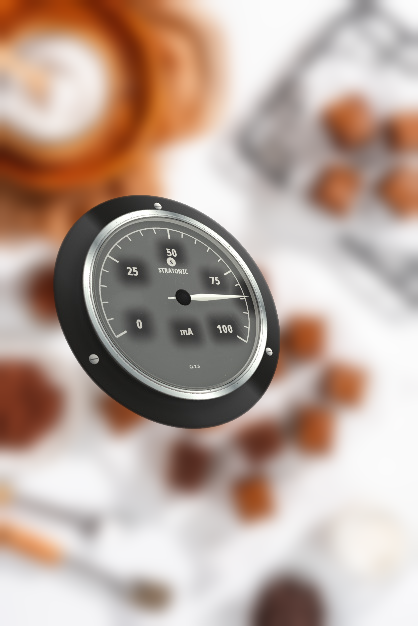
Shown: value=85 unit=mA
